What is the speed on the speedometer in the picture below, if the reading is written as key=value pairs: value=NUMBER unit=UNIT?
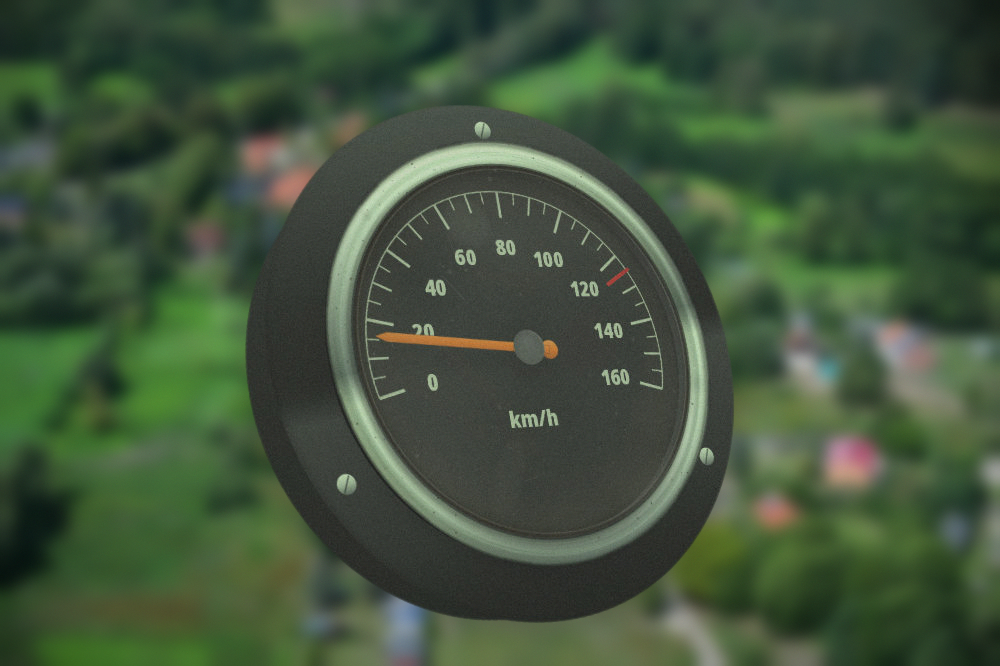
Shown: value=15 unit=km/h
